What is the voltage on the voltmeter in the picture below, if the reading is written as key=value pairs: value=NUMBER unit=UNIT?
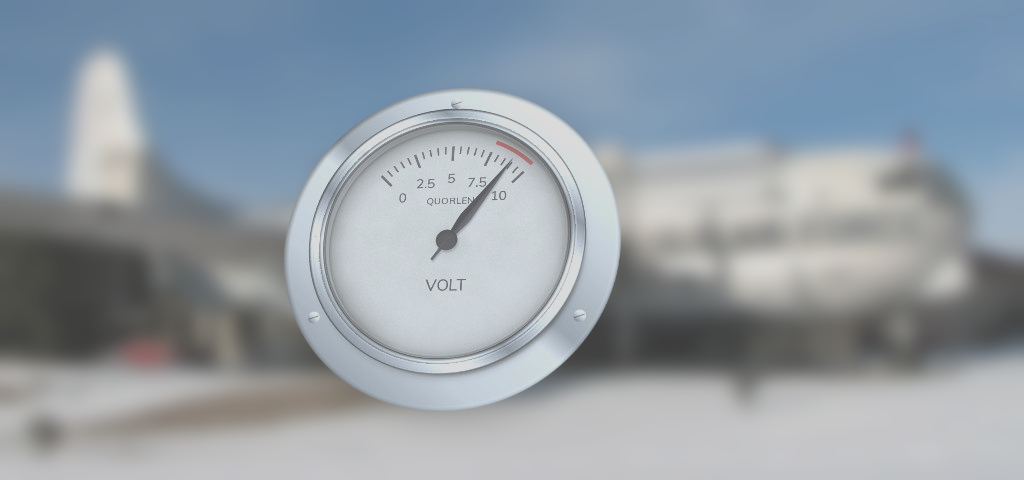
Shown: value=9 unit=V
